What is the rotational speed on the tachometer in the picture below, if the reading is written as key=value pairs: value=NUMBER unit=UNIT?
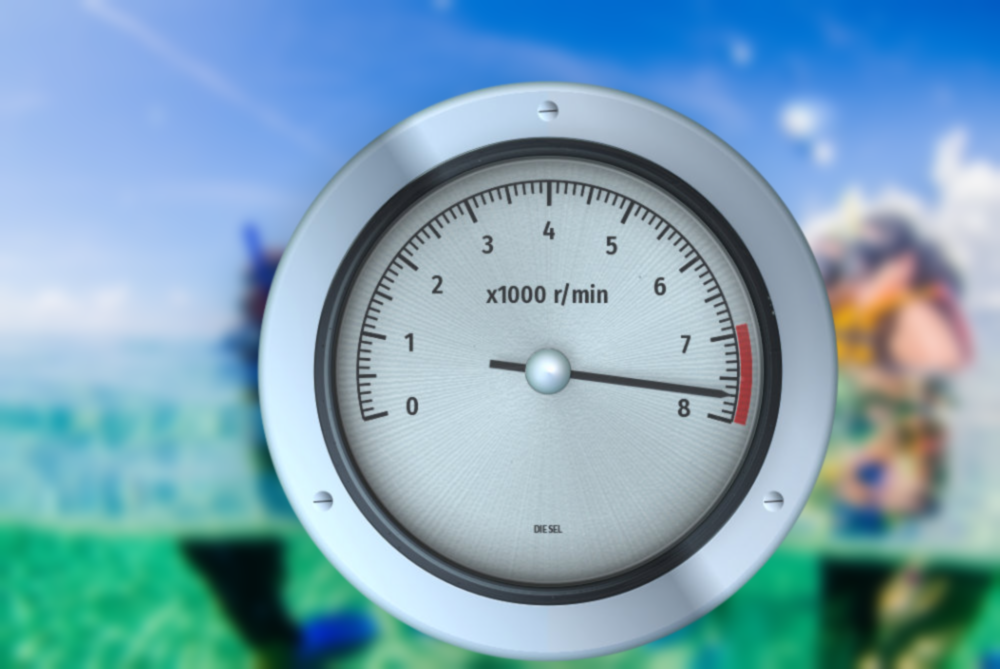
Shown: value=7700 unit=rpm
